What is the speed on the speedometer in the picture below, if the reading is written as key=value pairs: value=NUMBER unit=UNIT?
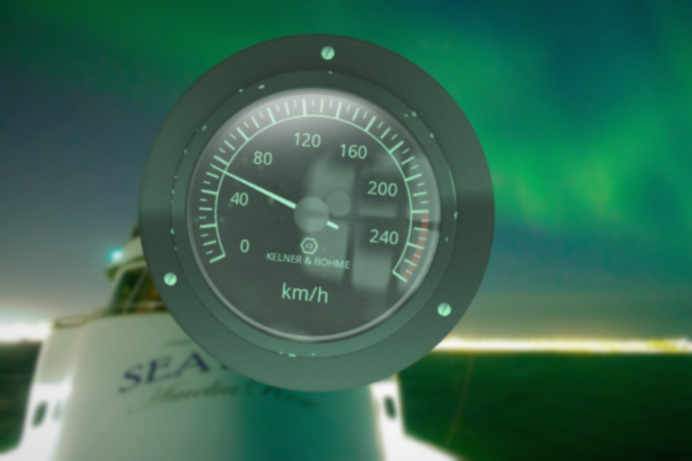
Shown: value=55 unit=km/h
